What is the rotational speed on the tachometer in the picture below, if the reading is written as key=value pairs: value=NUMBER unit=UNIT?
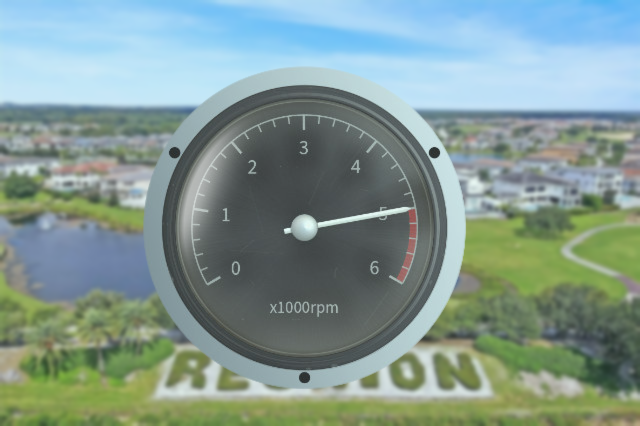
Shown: value=5000 unit=rpm
